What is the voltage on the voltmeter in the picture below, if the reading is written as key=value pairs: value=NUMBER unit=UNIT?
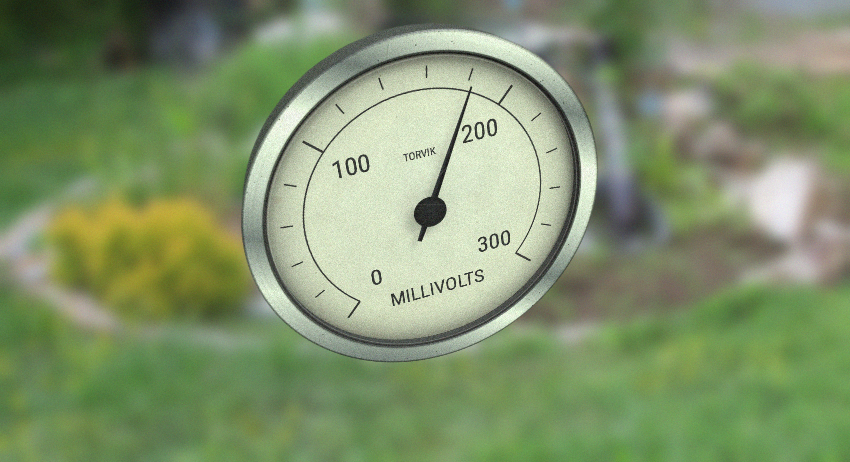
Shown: value=180 unit=mV
